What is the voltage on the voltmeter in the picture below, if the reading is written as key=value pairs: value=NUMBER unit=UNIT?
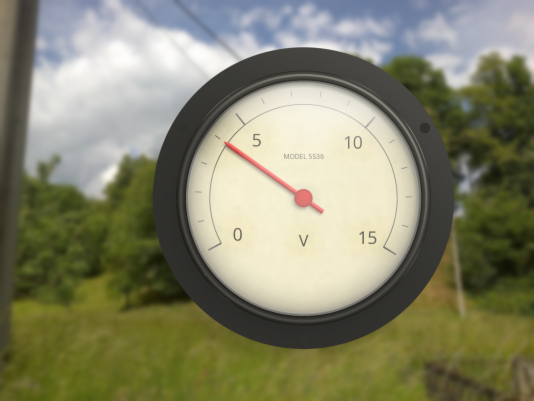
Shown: value=4 unit=V
